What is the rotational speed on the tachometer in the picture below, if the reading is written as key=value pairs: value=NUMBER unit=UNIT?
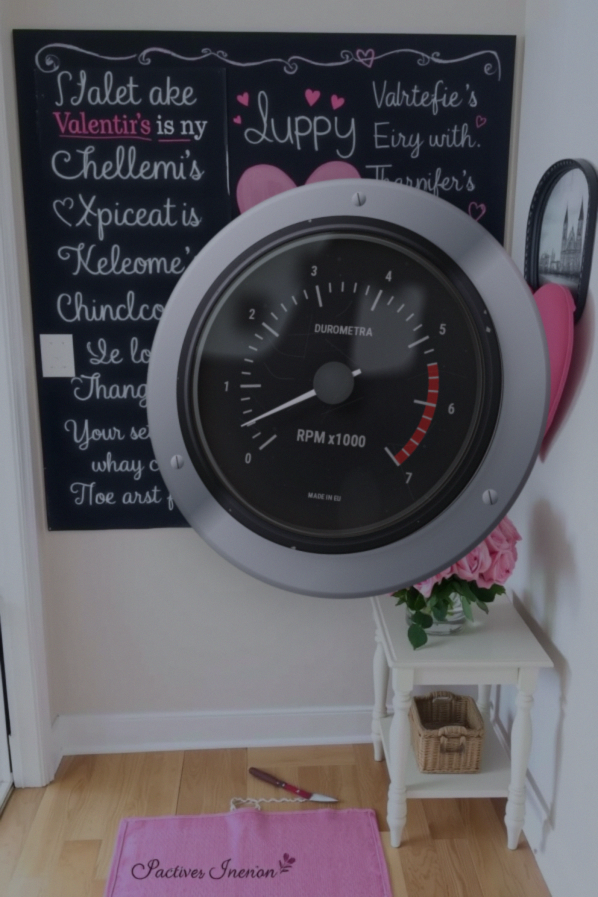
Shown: value=400 unit=rpm
